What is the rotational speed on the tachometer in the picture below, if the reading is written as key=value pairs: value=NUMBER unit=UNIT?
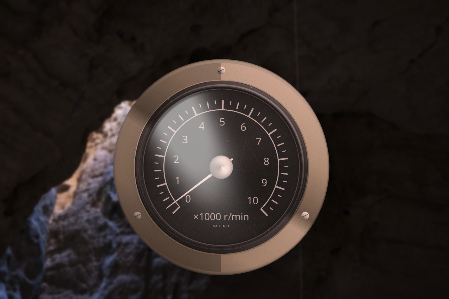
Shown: value=250 unit=rpm
